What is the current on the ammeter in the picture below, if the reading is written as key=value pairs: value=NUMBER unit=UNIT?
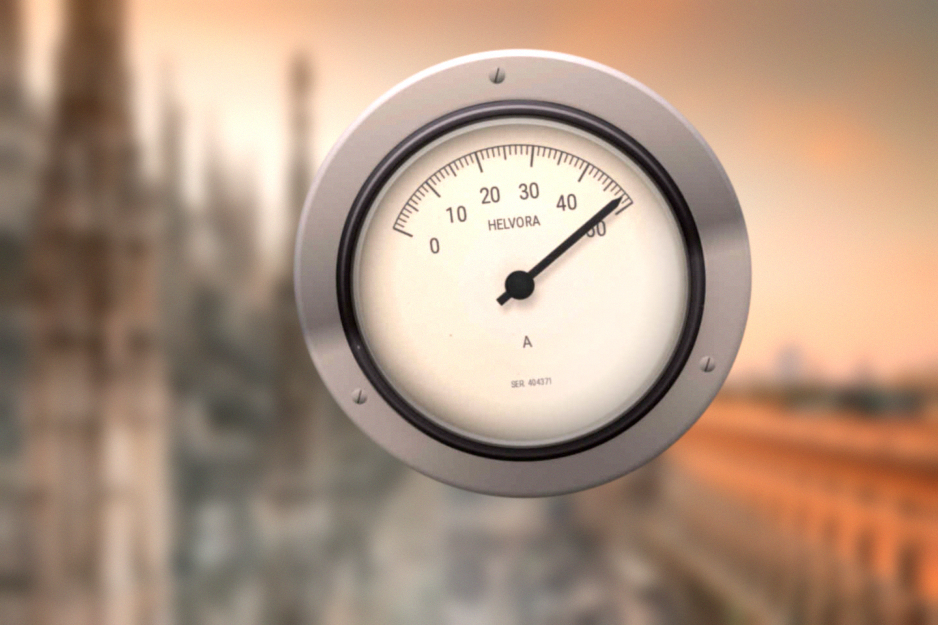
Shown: value=48 unit=A
